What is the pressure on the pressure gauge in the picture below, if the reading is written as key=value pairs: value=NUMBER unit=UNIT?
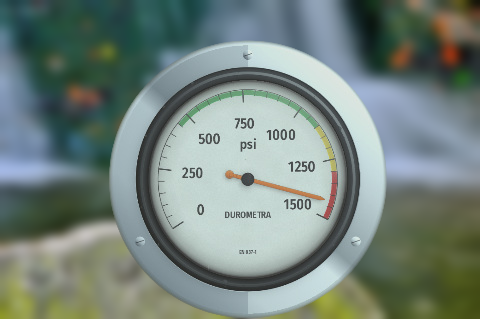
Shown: value=1425 unit=psi
